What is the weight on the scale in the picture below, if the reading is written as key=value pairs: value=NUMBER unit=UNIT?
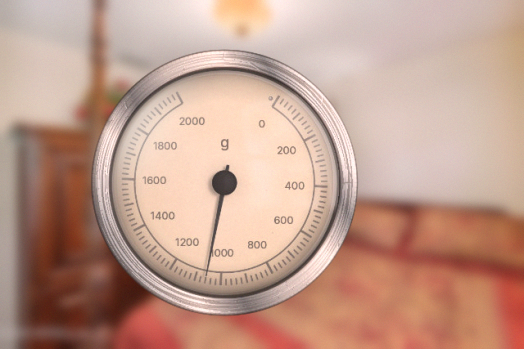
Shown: value=1060 unit=g
